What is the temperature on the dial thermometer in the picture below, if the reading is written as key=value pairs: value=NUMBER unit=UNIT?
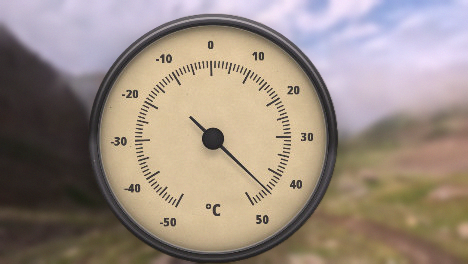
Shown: value=45 unit=°C
